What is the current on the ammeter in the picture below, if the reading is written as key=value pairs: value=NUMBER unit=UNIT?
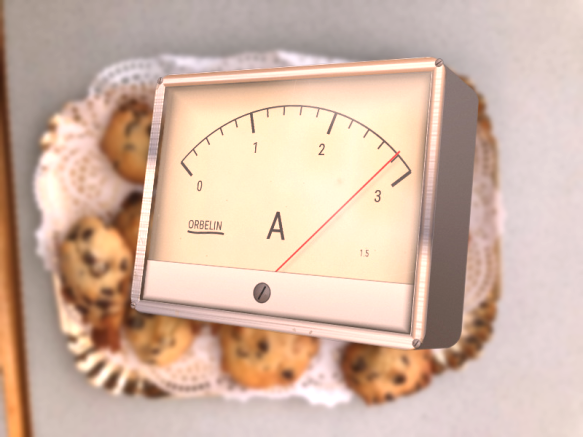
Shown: value=2.8 unit=A
